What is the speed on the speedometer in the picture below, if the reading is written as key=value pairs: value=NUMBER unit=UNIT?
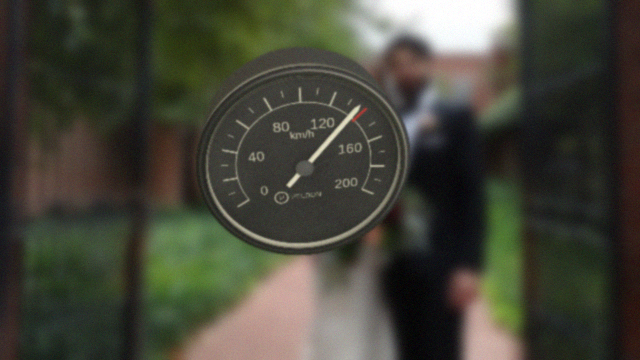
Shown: value=135 unit=km/h
